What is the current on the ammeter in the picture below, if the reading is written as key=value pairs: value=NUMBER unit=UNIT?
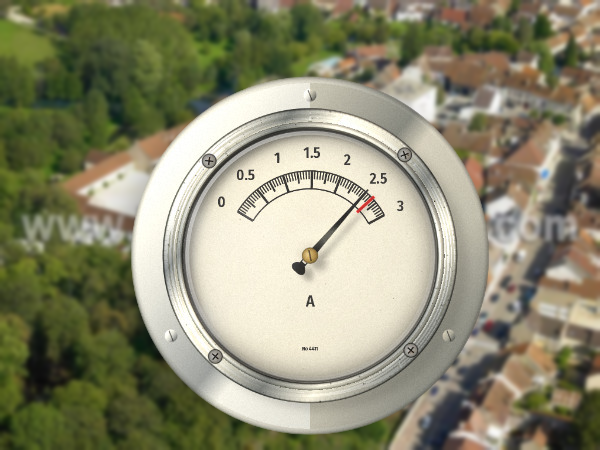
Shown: value=2.5 unit=A
